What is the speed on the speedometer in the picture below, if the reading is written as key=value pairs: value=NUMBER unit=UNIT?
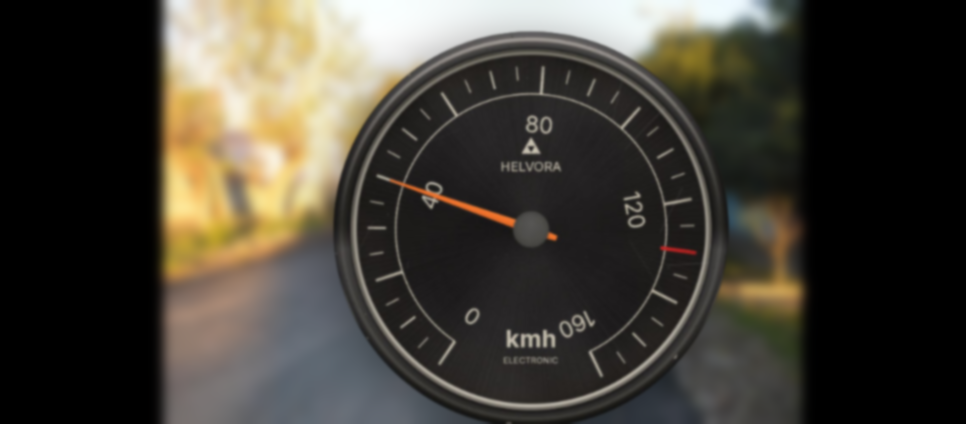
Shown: value=40 unit=km/h
